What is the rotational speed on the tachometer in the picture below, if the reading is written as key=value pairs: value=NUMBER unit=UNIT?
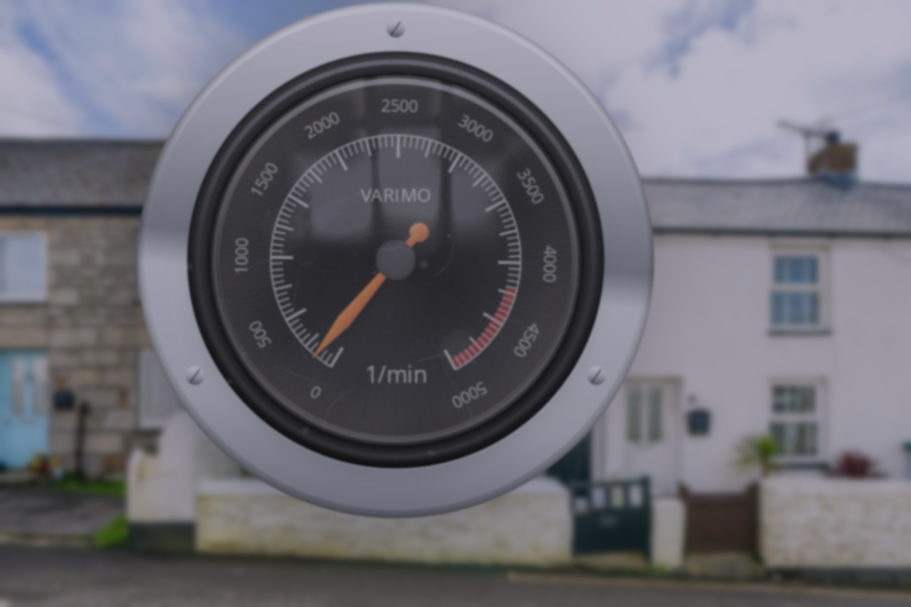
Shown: value=150 unit=rpm
